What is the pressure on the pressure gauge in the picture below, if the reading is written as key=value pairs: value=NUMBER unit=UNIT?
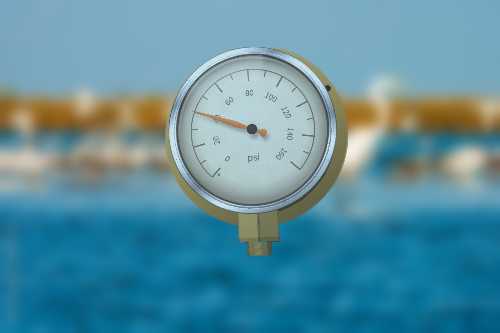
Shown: value=40 unit=psi
